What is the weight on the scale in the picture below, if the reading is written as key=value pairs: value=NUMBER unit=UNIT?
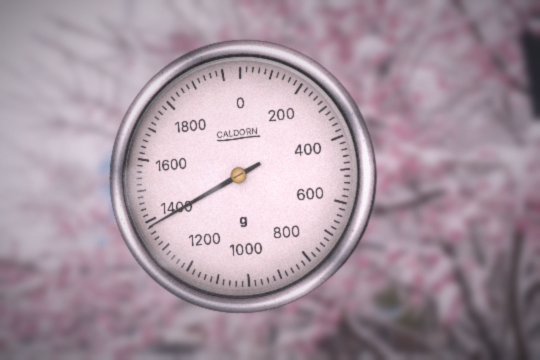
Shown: value=1380 unit=g
